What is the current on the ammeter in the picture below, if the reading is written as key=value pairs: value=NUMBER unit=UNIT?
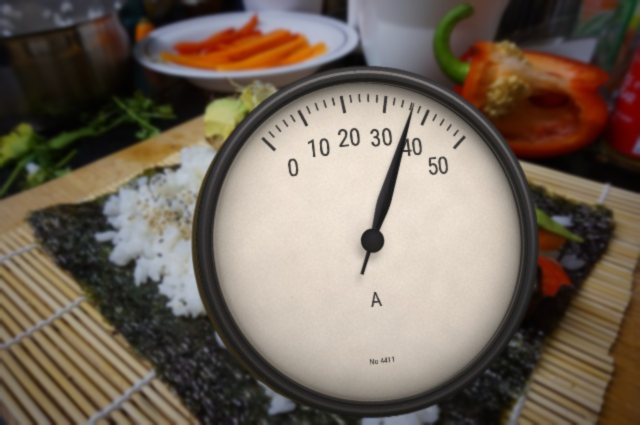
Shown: value=36 unit=A
